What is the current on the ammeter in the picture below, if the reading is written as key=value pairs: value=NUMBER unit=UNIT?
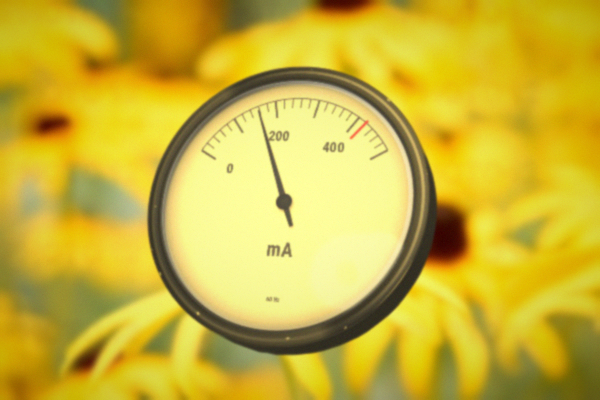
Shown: value=160 unit=mA
